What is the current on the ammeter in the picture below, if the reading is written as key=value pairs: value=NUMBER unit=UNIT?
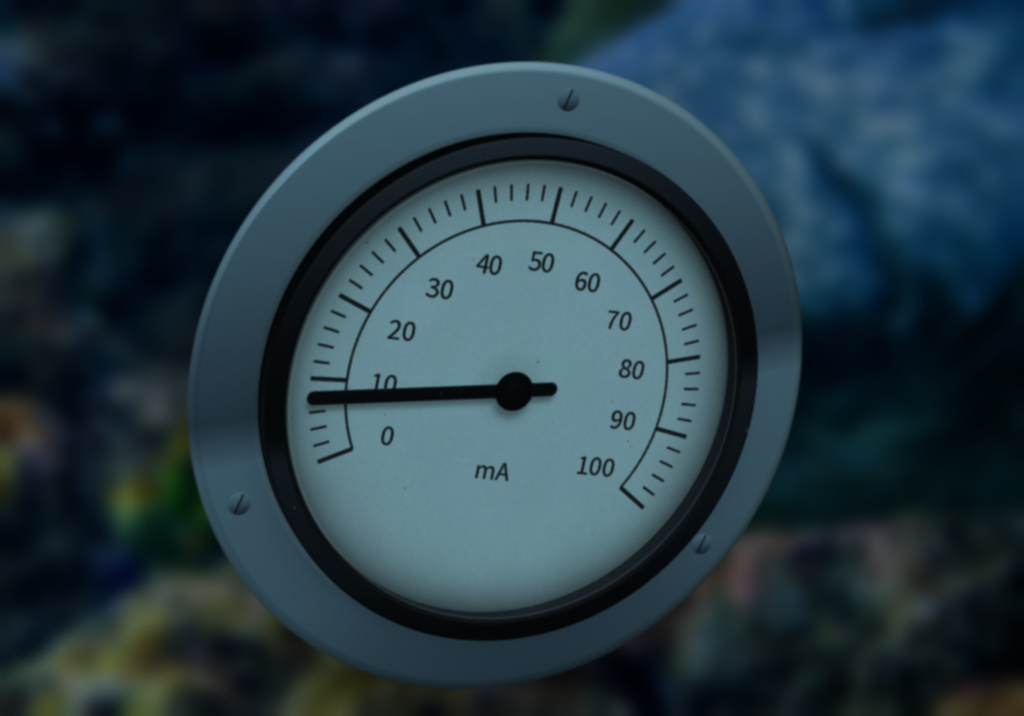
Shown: value=8 unit=mA
